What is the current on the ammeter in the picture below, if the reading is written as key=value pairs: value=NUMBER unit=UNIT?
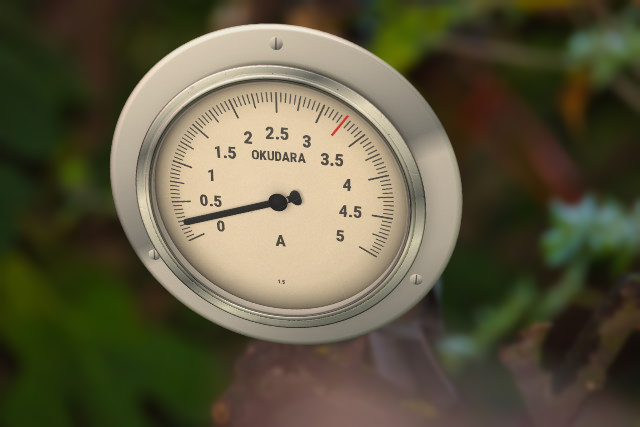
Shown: value=0.25 unit=A
